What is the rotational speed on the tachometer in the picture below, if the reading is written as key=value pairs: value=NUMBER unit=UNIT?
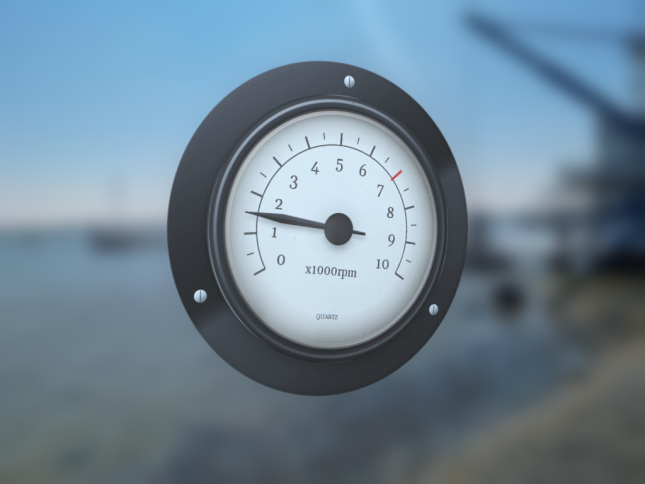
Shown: value=1500 unit=rpm
